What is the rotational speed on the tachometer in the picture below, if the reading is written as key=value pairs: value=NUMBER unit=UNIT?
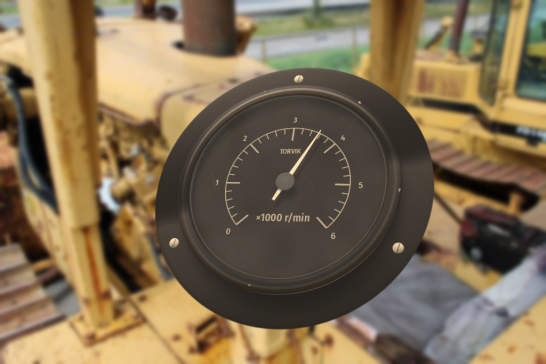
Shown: value=3600 unit=rpm
